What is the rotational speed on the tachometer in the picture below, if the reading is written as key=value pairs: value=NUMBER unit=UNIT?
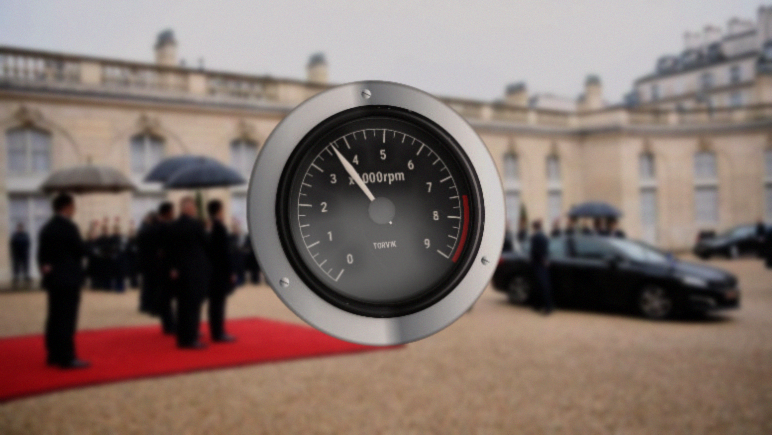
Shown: value=3625 unit=rpm
